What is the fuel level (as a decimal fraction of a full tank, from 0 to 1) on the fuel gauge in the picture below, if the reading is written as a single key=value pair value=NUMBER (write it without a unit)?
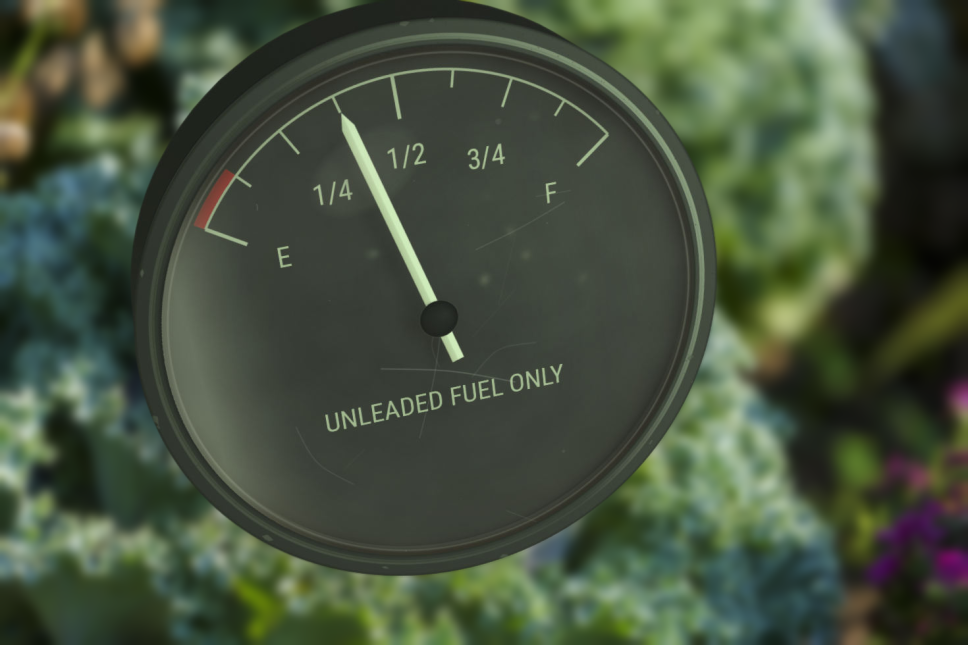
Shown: value=0.375
